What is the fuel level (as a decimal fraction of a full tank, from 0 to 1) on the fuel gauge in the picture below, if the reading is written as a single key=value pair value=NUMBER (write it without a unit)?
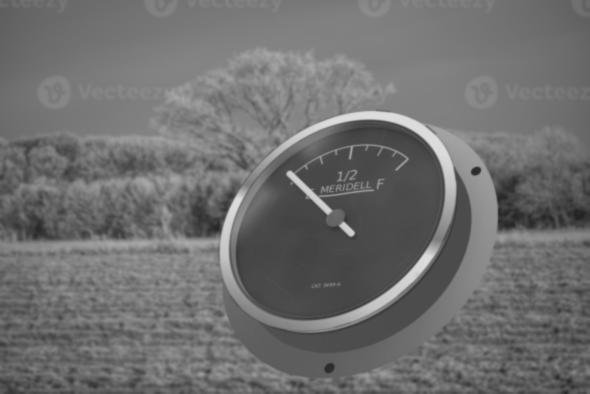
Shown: value=0
